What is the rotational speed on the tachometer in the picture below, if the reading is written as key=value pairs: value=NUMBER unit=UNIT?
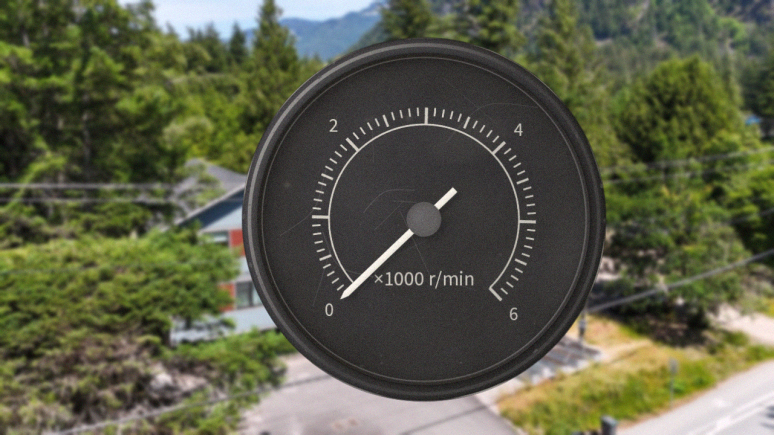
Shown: value=0 unit=rpm
